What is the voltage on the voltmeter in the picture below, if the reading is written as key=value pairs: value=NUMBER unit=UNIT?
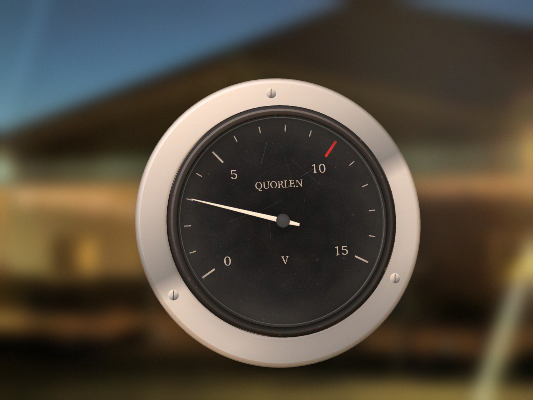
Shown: value=3 unit=V
